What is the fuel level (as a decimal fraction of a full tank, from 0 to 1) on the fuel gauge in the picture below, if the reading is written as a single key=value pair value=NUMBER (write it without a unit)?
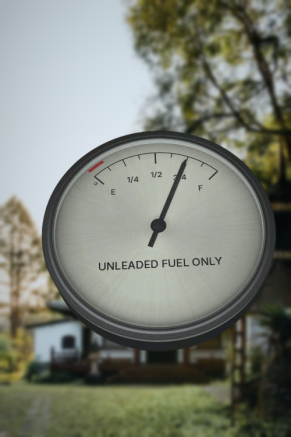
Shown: value=0.75
